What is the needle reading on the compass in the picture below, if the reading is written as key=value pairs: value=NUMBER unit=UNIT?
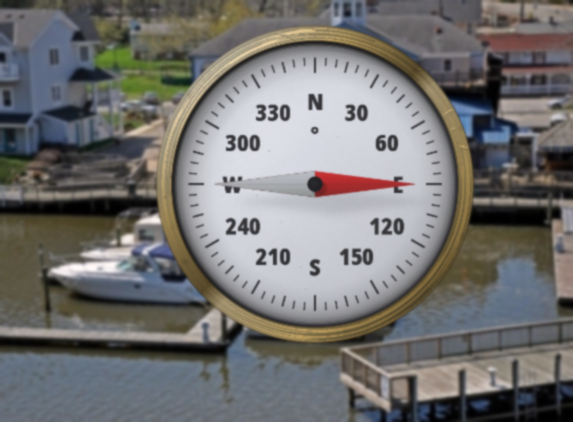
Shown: value=90 unit=°
